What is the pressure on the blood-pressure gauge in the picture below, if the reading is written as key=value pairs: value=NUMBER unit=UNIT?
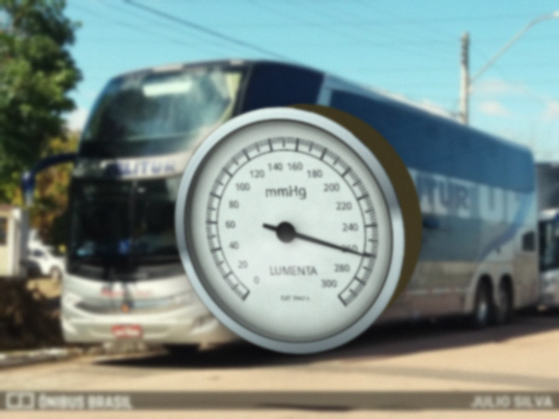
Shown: value=260 unit=mmHg
